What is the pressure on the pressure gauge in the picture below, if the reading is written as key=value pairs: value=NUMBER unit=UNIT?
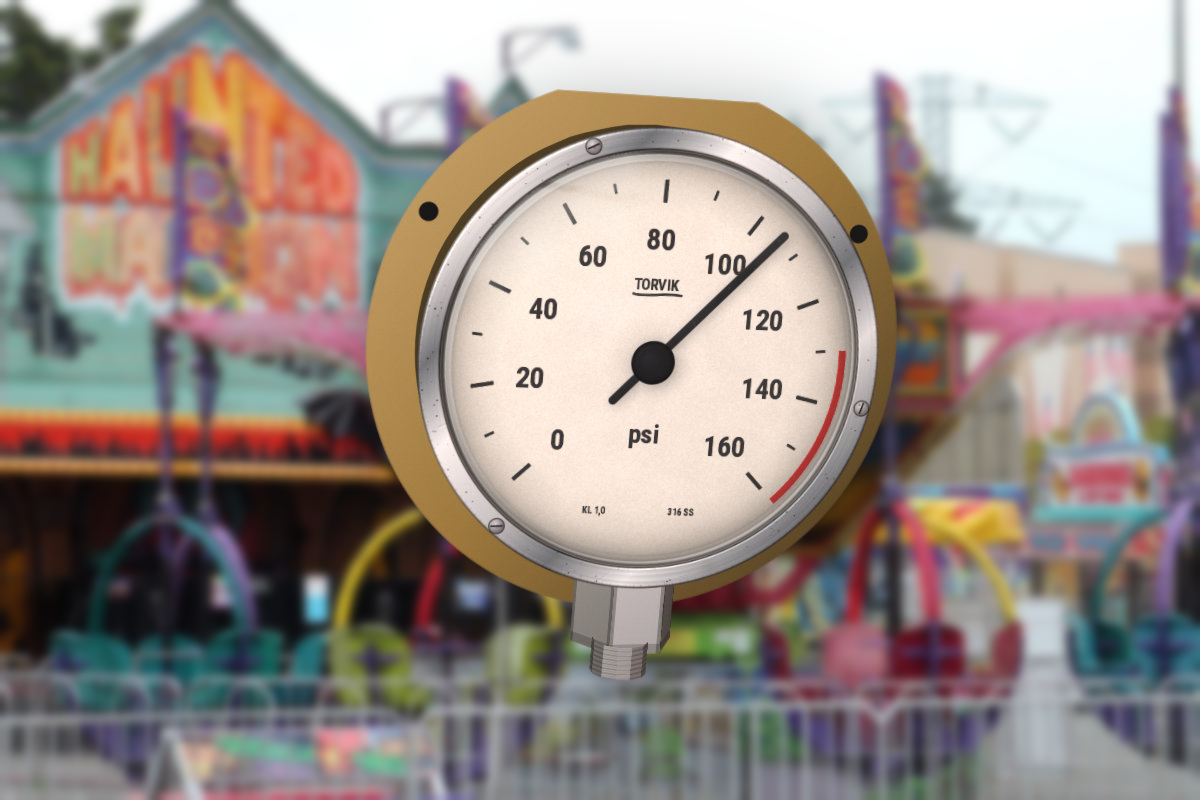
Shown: value=105 unit=psi
